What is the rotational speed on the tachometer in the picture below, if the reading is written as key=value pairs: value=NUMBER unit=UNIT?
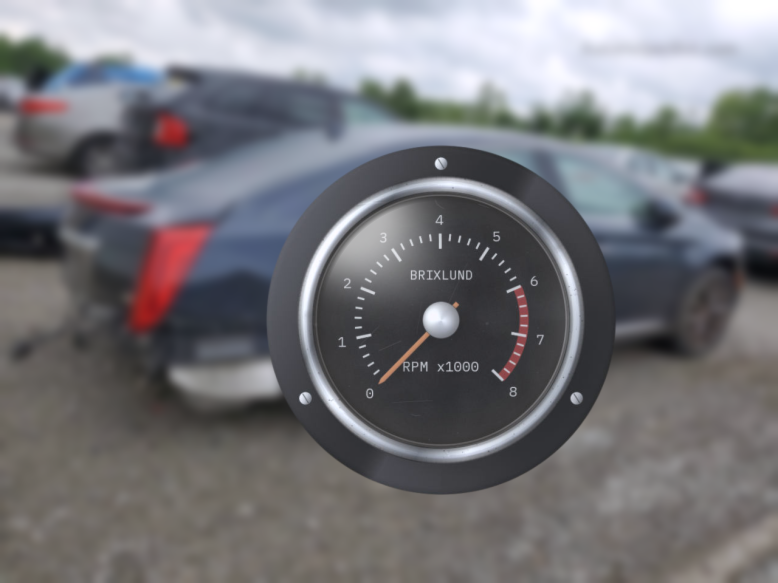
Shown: value=0 unit=rpm
